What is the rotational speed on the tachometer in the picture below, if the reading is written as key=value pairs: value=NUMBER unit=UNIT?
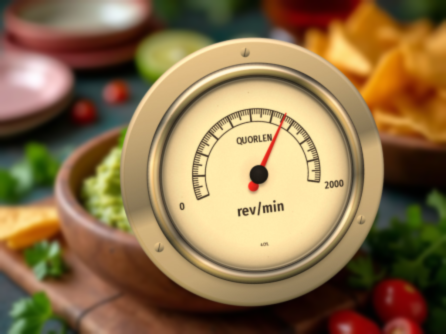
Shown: value=1300 unit=rpm
